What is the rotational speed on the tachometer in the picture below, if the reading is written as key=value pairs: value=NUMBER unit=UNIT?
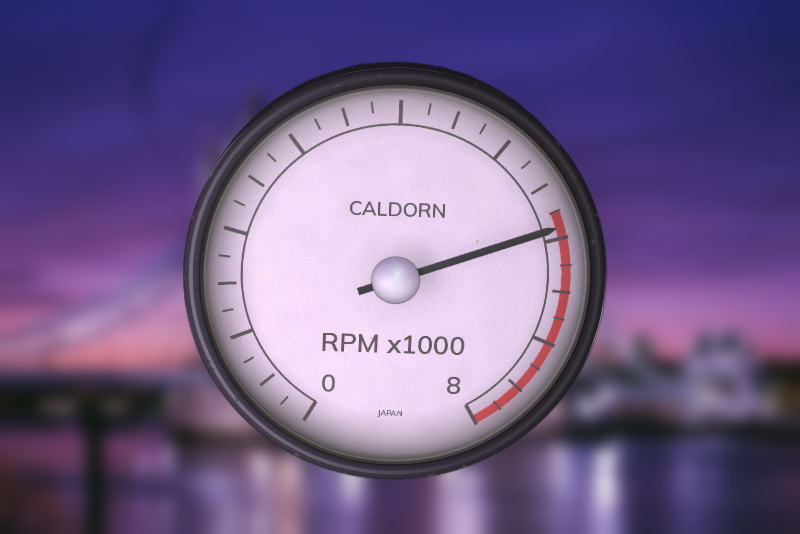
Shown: value=5875 unit=rpm
